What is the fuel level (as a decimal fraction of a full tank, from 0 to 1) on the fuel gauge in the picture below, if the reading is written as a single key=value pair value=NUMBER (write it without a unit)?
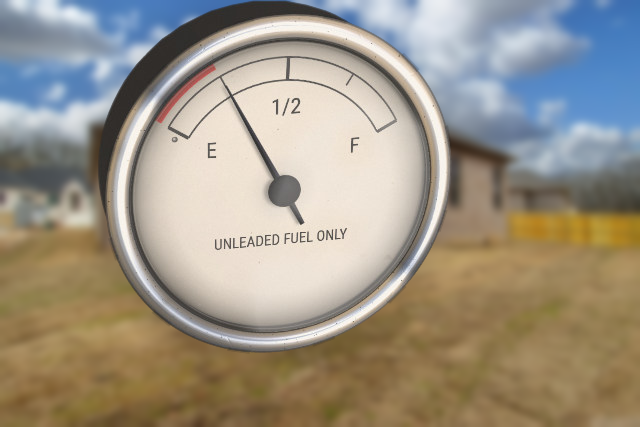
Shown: value=0.25
